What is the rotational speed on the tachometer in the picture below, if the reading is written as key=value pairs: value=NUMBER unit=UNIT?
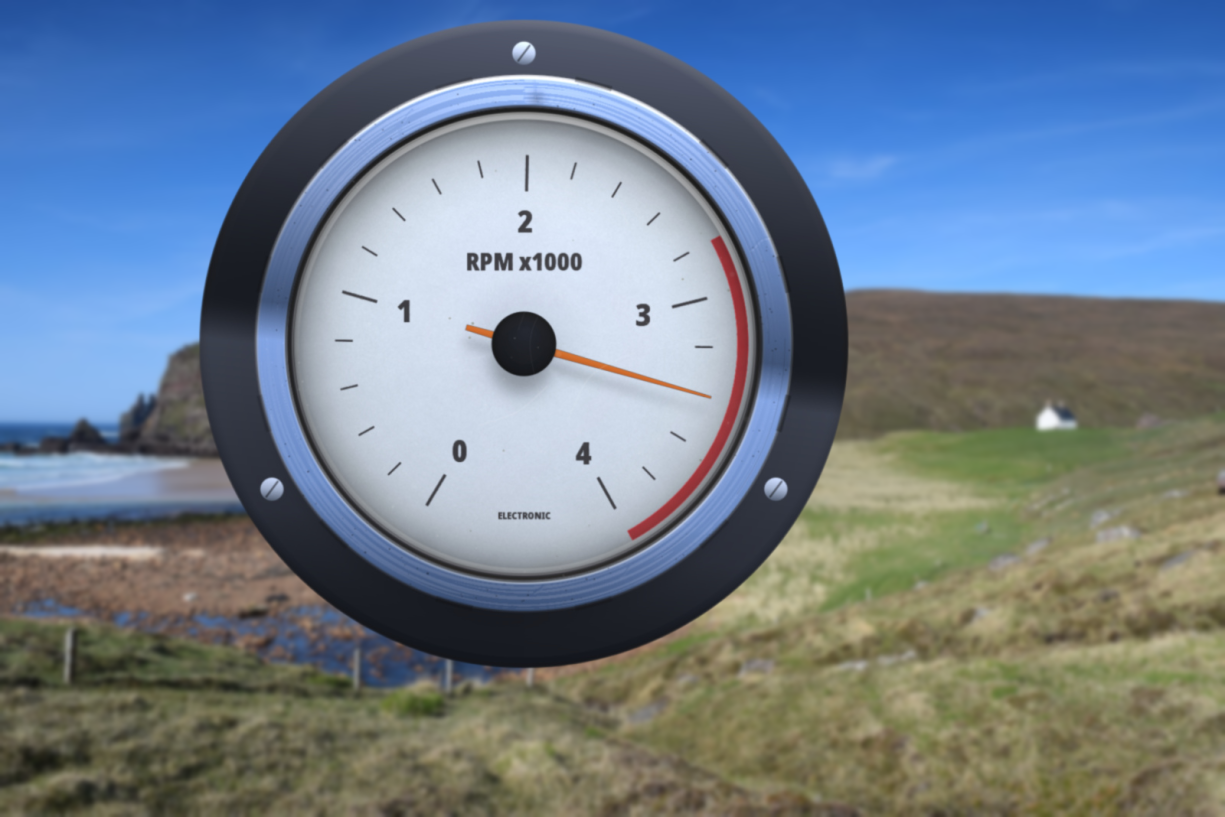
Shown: value=3400 unit=rpm
